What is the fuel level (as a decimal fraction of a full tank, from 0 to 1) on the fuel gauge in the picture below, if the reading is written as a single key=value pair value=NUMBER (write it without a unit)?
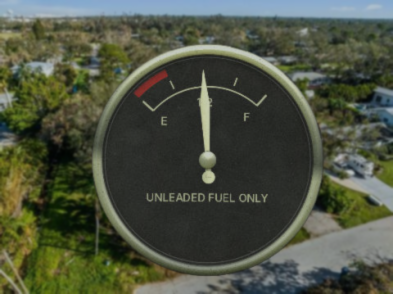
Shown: value=0.5
